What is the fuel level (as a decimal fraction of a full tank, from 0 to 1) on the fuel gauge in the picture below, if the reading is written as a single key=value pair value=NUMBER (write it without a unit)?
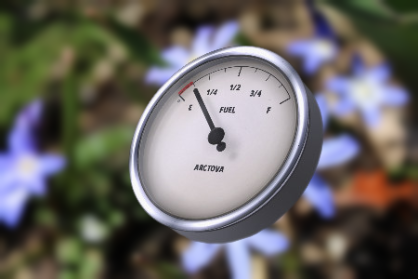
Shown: value=0.125
